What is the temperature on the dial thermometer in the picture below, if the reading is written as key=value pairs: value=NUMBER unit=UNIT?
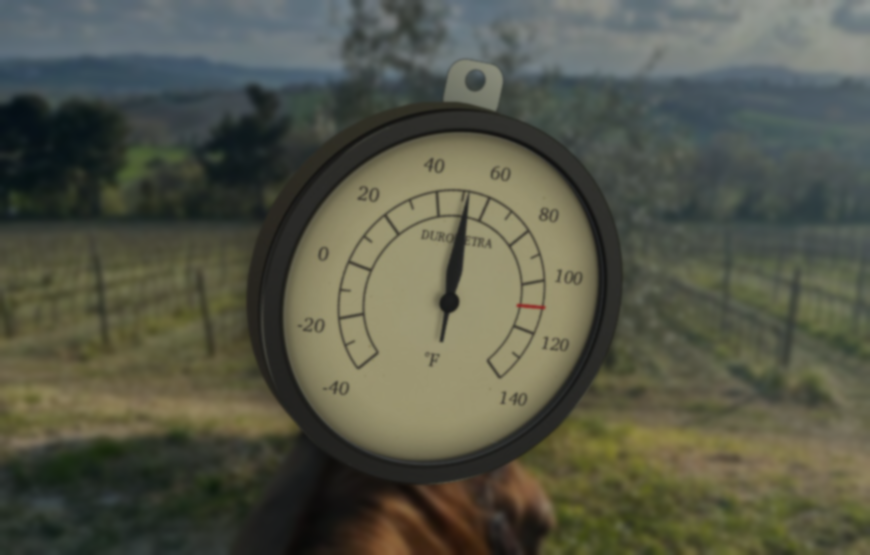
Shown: value=50 unit=°F
